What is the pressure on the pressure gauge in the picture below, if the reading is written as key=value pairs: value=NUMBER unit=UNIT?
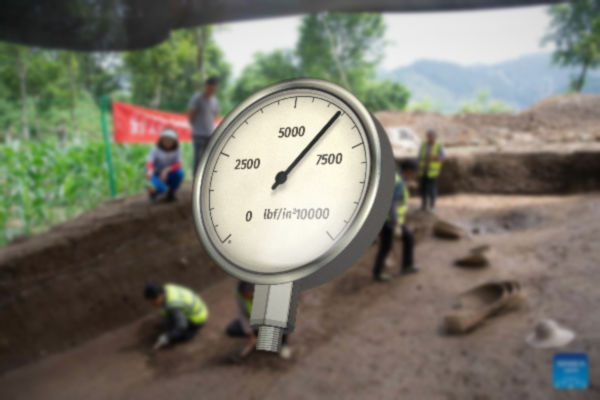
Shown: value=6500 unit=psi
